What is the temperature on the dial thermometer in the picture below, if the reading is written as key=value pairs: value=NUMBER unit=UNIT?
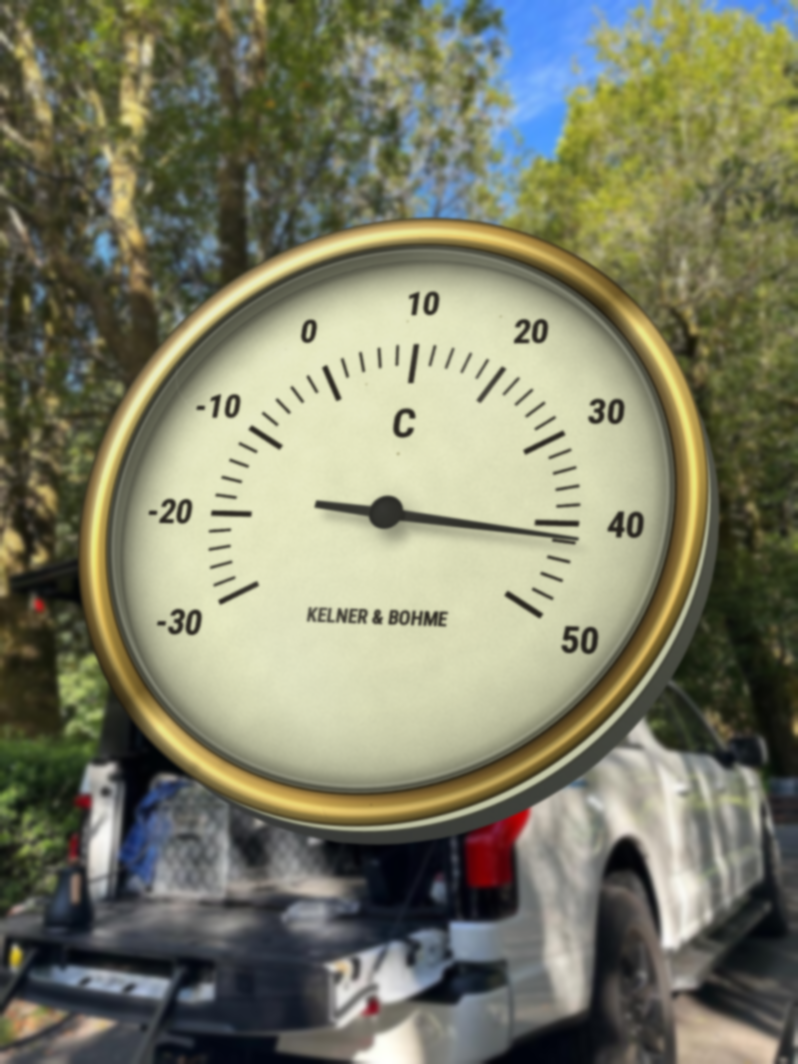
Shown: value=42 unit=°C
